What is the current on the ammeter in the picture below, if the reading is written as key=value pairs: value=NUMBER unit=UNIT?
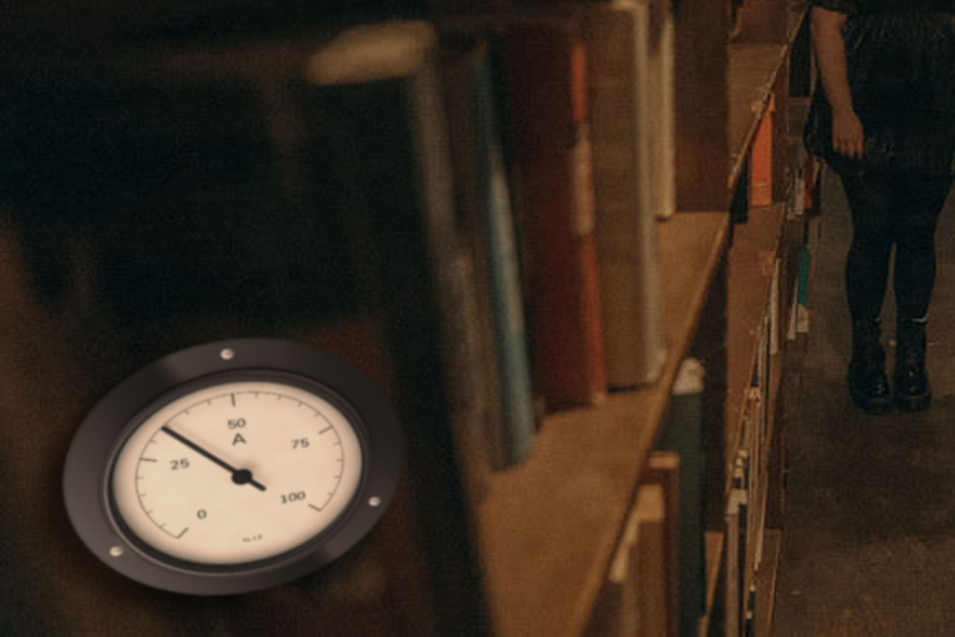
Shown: value=35 unit=A
